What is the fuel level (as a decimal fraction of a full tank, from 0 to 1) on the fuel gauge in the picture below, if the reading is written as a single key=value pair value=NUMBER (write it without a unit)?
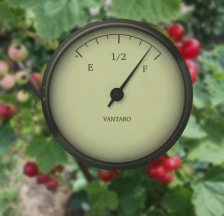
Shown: value=0.875
